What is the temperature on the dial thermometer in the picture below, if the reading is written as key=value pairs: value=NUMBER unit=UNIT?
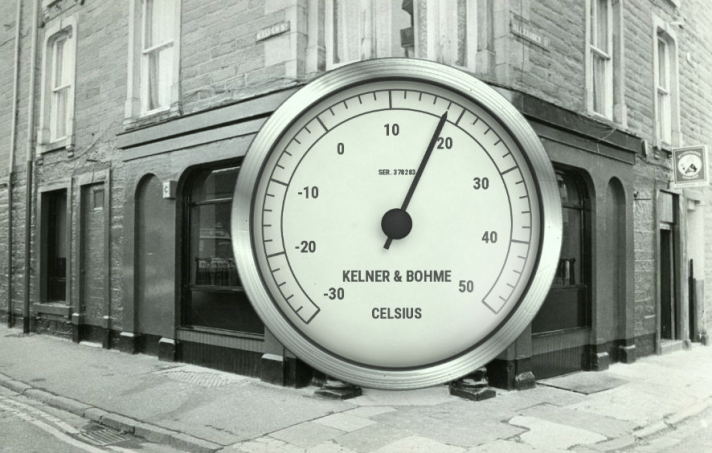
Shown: value=18 unit=°C
